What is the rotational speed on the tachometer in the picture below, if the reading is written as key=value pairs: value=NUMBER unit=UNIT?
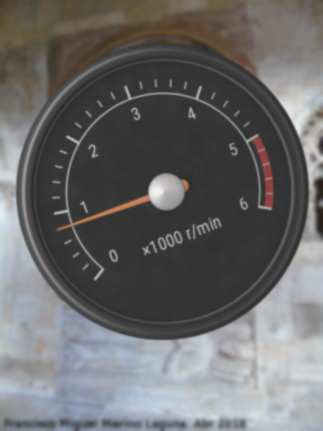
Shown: value=800 unit=rpm
